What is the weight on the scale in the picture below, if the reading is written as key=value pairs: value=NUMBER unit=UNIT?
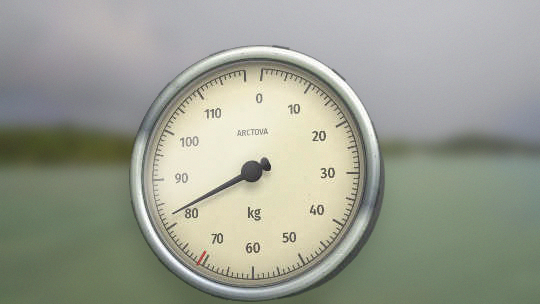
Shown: value=82 unit=kg
